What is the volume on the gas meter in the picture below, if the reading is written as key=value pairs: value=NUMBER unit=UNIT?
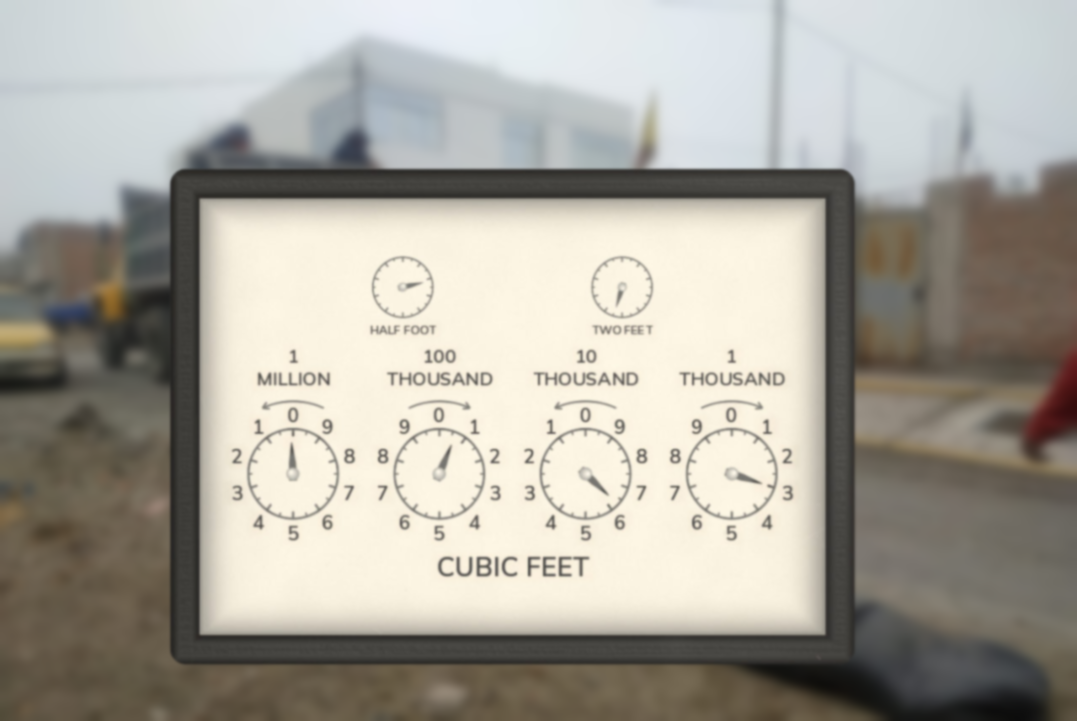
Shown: value=6300 unit=ft³
